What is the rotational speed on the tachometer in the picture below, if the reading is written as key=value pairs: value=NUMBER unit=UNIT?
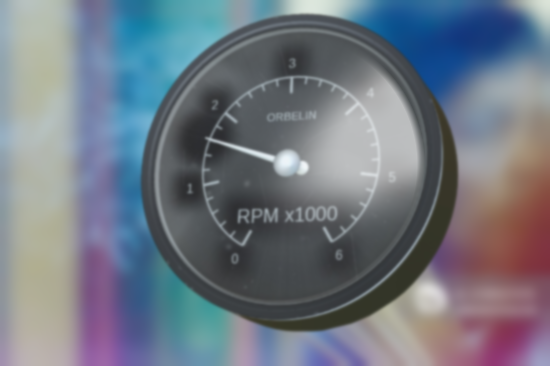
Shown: value=1600 unit=rpm
